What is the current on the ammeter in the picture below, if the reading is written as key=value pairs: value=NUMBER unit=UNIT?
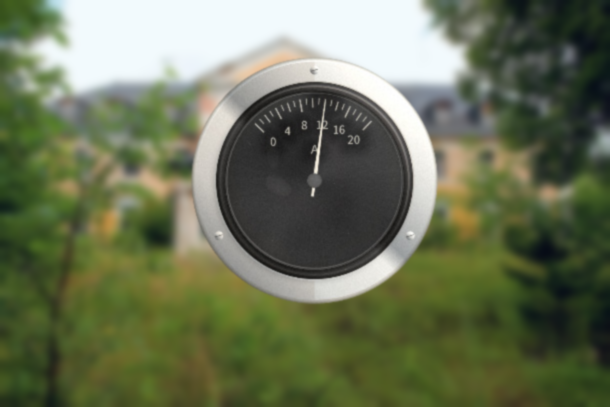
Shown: value=12 unit=A
